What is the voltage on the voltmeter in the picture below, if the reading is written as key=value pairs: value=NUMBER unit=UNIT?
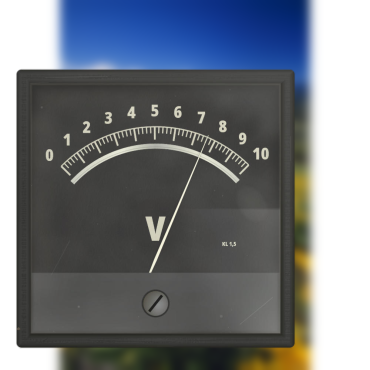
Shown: value=7.6 unit=V
